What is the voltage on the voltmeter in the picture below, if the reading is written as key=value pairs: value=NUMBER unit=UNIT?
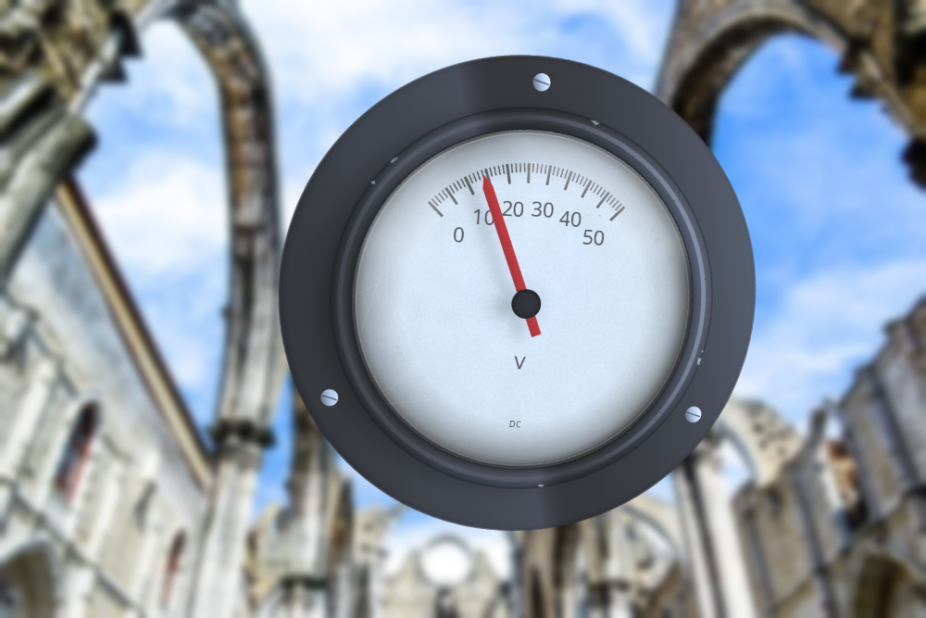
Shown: value=14 unit=V
